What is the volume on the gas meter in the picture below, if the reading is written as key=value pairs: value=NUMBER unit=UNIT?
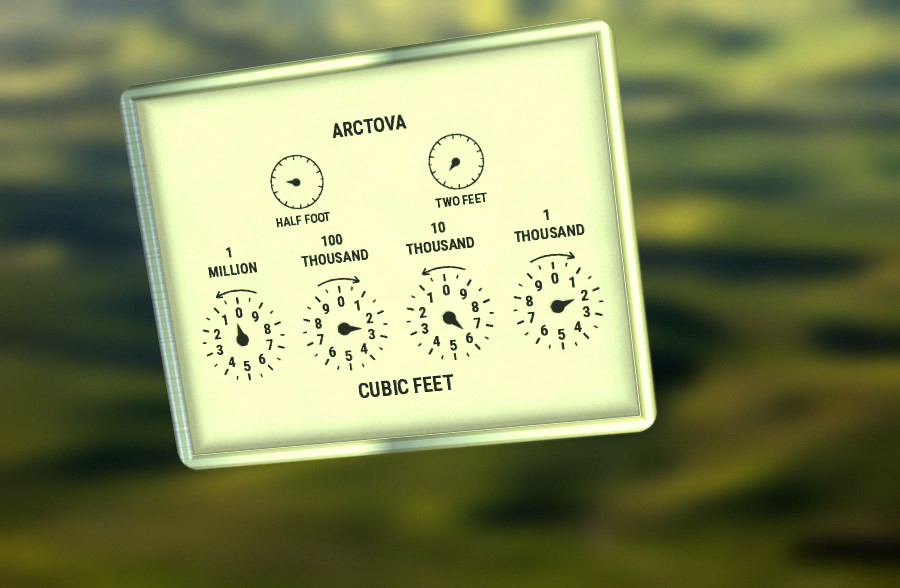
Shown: value=26200 unit=ft³
